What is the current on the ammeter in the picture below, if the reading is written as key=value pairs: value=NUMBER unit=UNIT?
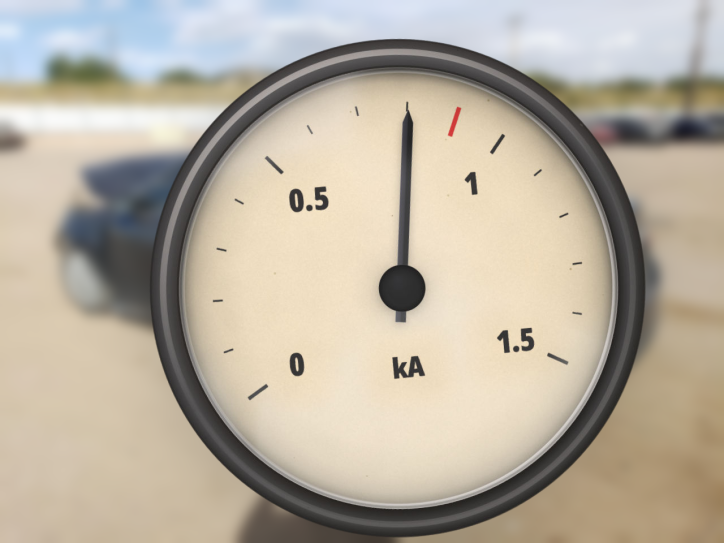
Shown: value=0.8 unit=kA
